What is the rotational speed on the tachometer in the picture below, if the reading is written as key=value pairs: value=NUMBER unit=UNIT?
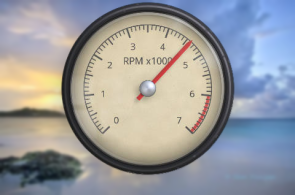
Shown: value=4600 unit=rpm
